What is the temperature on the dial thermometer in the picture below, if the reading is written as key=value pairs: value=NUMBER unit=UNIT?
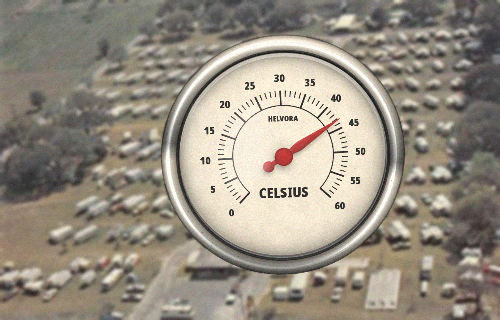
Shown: value=43 unit=°C
